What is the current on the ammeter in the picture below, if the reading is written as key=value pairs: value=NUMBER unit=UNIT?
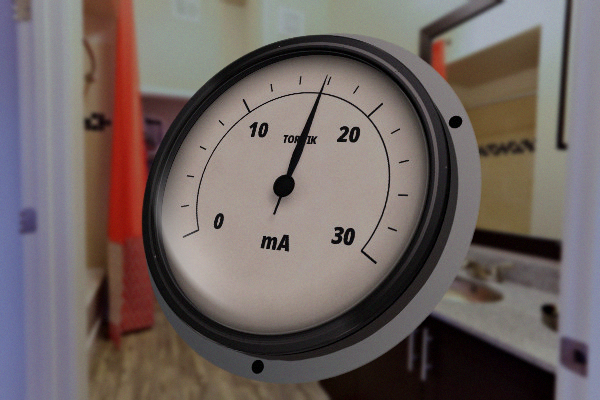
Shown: value=16 unit=mA
